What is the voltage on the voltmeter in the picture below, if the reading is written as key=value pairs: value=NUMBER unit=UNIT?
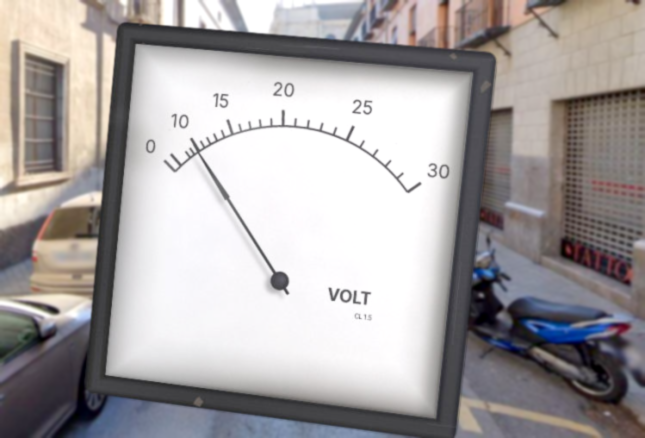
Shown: value=10 unit=V
